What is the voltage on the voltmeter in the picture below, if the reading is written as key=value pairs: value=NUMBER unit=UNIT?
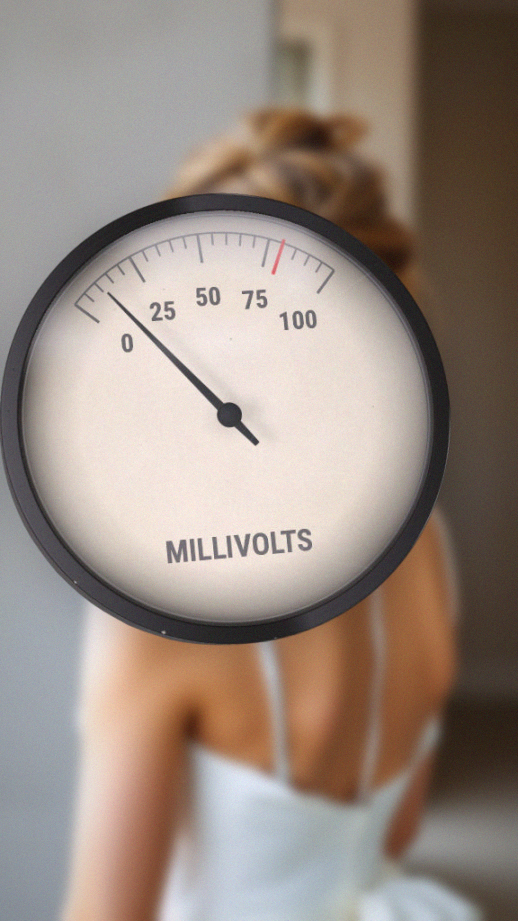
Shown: value=10 unit=mV
